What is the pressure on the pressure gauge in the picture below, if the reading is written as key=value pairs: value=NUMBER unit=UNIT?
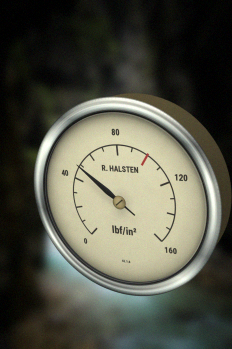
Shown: value=50 unit=psi
